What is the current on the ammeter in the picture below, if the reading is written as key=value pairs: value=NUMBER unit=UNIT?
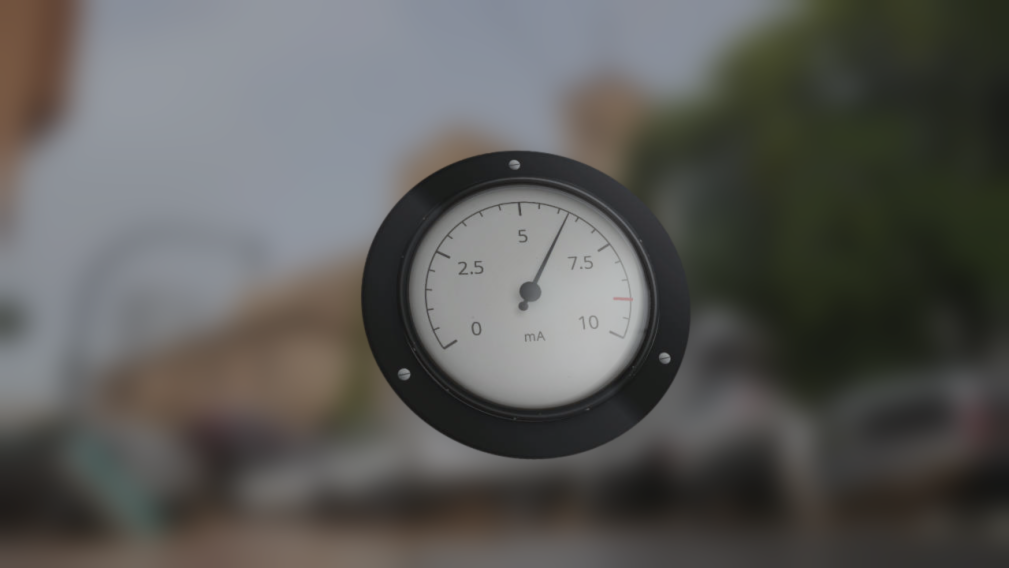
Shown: value=6.25 unit=mA
